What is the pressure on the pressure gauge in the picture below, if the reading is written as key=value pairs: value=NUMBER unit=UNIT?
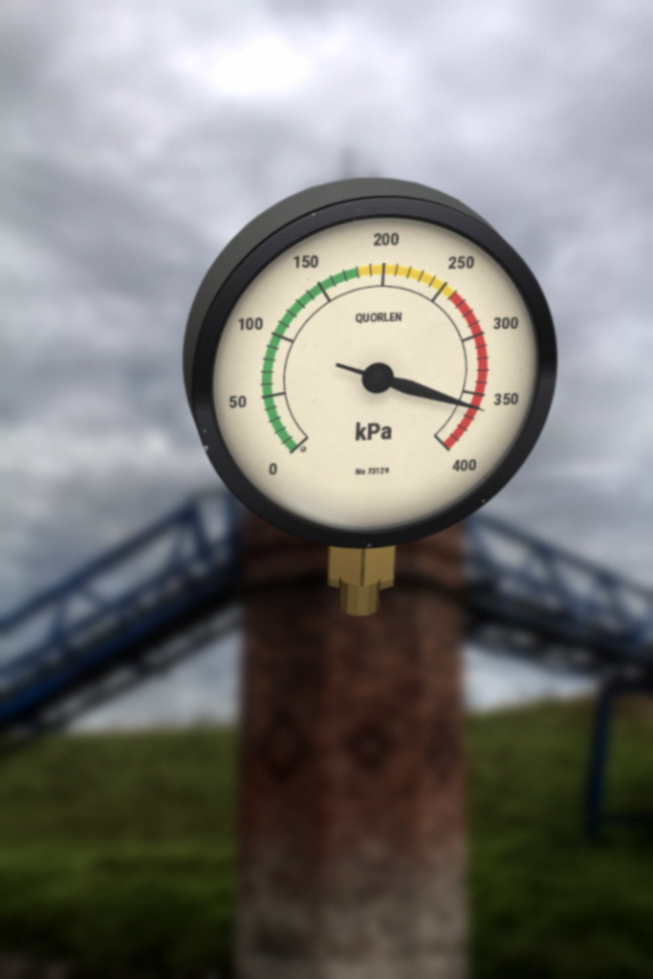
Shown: value=360 unit=kPa
